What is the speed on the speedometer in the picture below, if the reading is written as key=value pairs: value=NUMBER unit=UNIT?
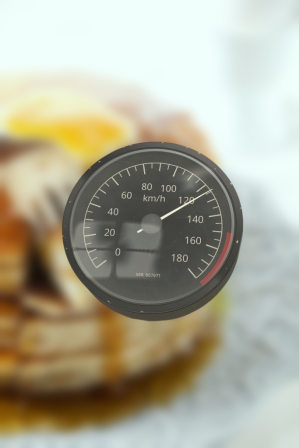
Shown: value=125 unit=km/h
